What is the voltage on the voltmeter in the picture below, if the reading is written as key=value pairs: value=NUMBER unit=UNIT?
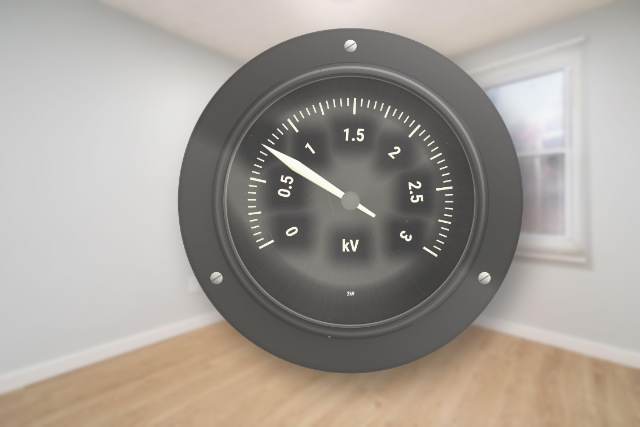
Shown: value=0.75 unit=kV
